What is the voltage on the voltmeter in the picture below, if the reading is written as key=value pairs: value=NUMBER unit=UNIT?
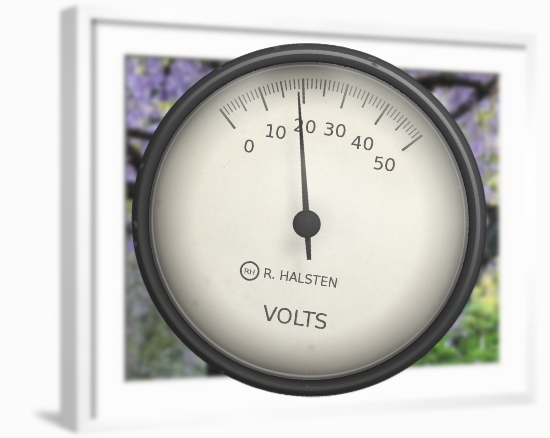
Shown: value=19 unit=V
